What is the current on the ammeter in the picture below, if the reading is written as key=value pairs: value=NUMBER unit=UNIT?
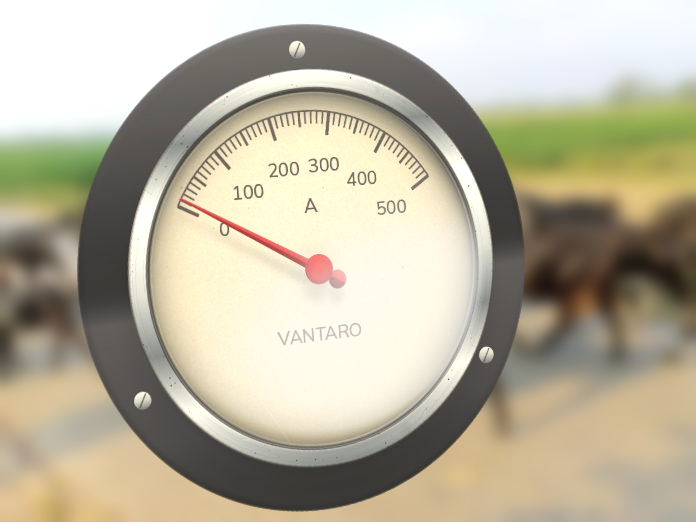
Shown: value=10 unit=A
